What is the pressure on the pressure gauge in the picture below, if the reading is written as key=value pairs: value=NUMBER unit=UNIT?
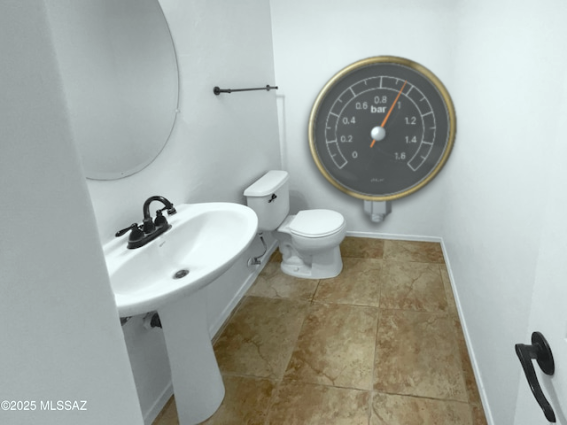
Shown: value=0.95 unit=bar
